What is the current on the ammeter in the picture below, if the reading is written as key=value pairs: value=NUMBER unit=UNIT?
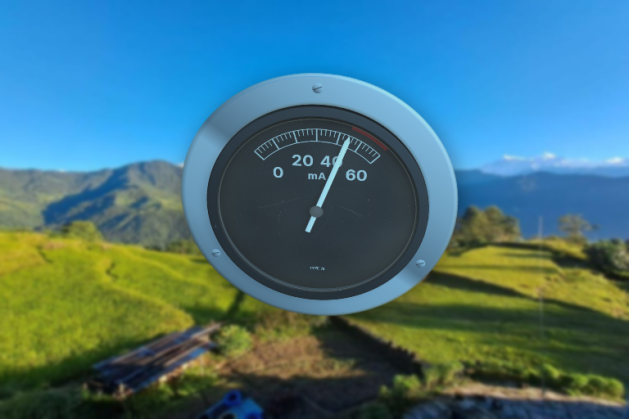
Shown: value=44 unit=mA
